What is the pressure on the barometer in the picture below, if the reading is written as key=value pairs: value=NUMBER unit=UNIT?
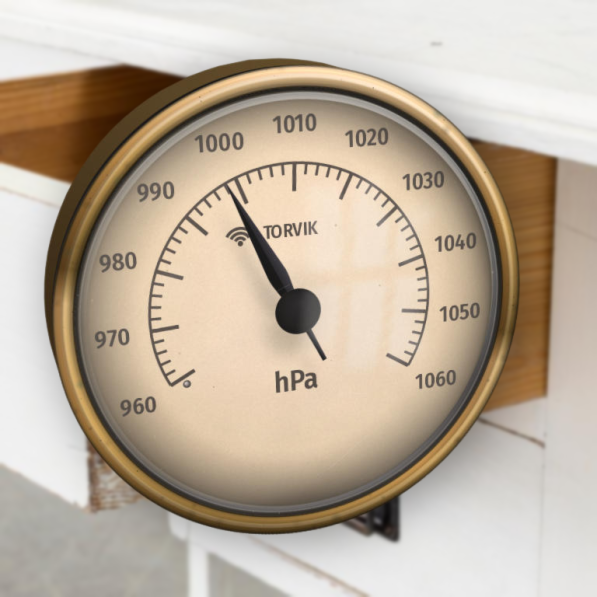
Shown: value=998 unit=hPa
